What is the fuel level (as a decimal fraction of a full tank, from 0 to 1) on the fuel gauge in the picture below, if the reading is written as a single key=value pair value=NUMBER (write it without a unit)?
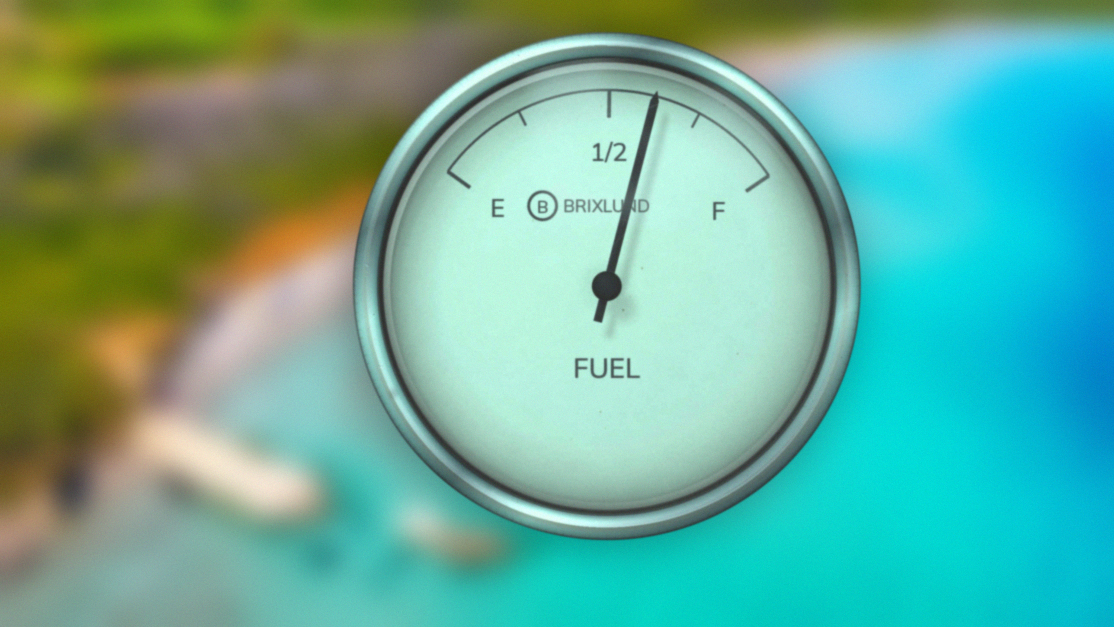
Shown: value=0.625
